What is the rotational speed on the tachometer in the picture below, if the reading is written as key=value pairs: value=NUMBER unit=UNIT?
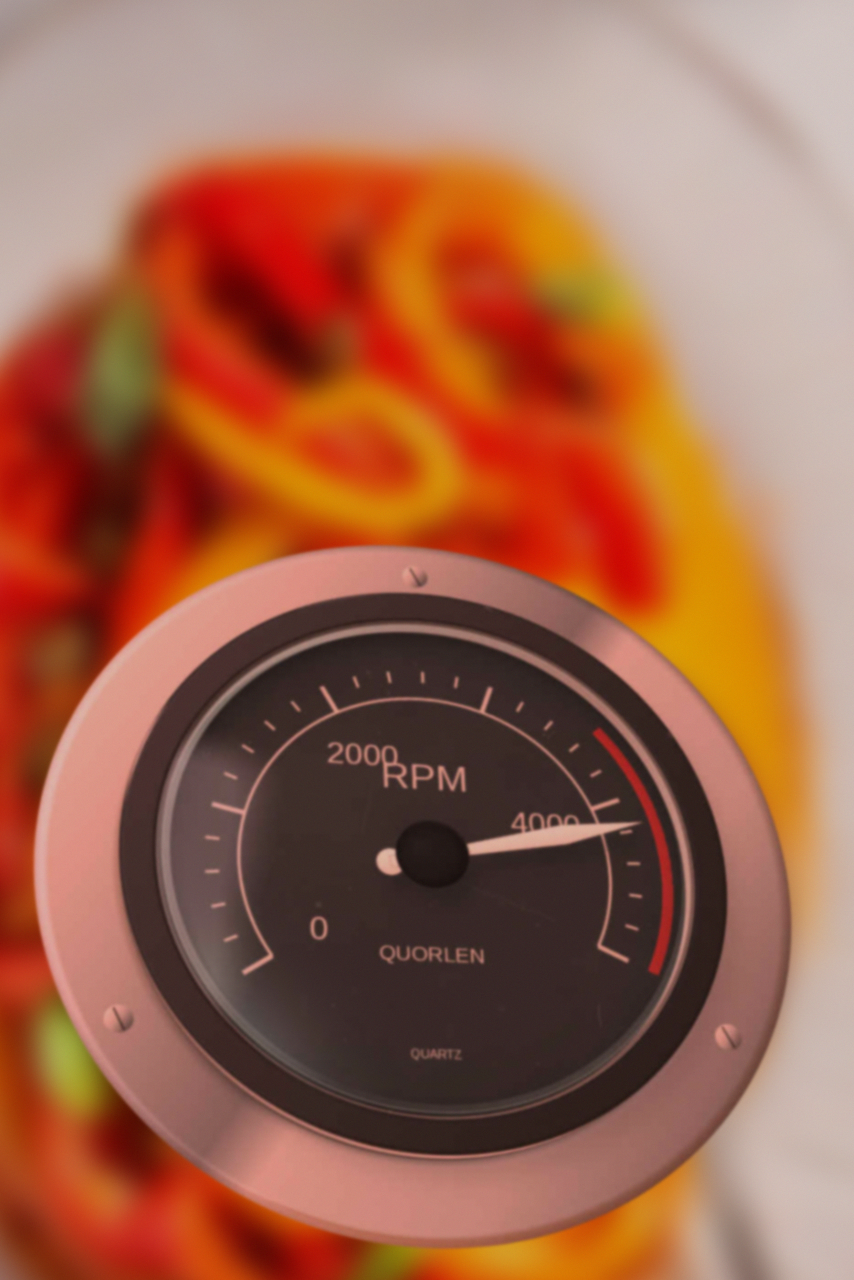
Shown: value=4200 unit=rpm
